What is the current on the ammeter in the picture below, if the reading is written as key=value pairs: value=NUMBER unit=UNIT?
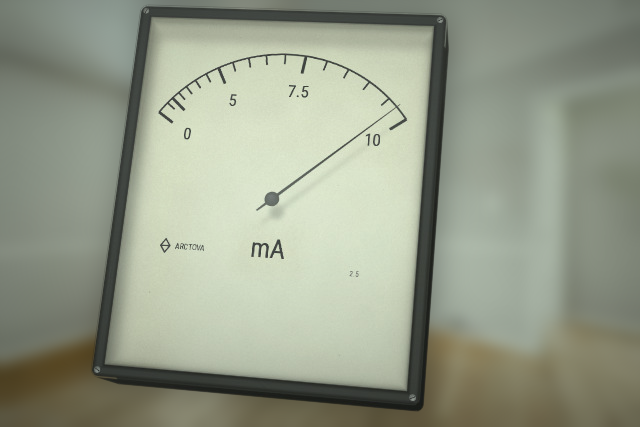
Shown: value=9.75 unit=mA
